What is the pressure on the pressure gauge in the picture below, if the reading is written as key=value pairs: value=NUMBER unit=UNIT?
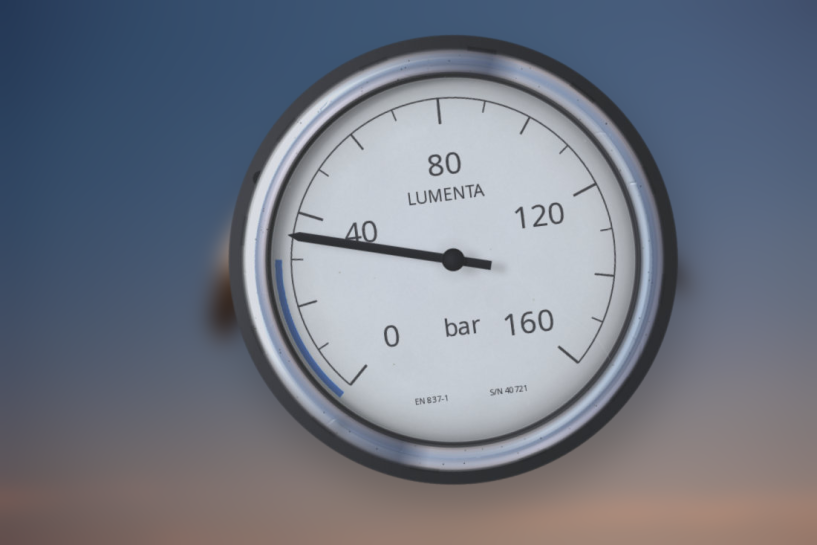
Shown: value=35 unit=bar
